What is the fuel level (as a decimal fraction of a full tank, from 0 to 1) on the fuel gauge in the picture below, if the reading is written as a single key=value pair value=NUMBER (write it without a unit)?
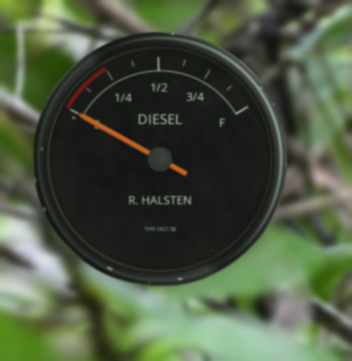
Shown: value=0
